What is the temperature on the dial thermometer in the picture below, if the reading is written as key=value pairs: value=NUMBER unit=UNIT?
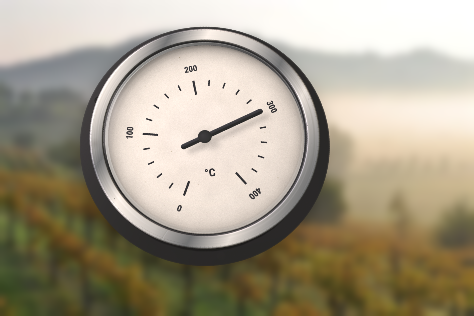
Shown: value=300 unit=°C
